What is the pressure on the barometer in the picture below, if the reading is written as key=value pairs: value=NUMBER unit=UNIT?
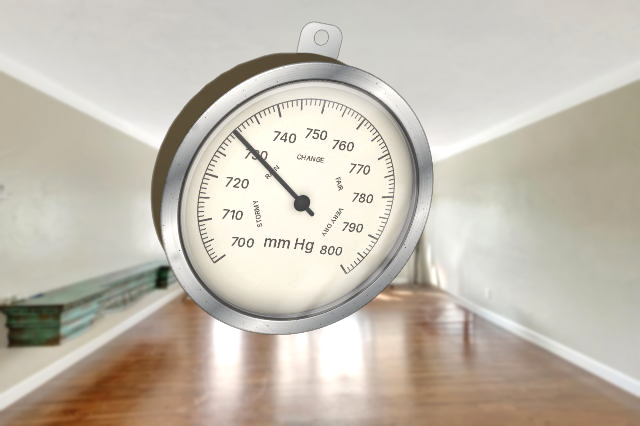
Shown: value=730 unit=mmHg
